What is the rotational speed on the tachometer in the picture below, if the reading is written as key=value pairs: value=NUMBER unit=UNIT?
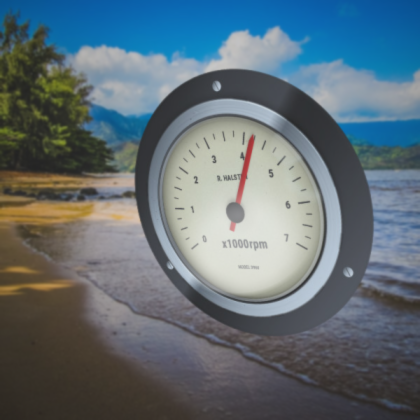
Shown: value=4250 unit=rpm
